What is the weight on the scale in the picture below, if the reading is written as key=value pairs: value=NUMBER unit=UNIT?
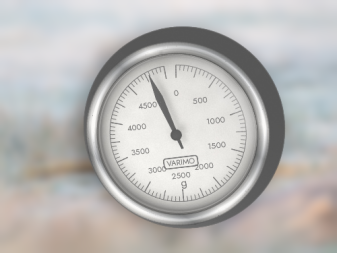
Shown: value=4800 unit=g
